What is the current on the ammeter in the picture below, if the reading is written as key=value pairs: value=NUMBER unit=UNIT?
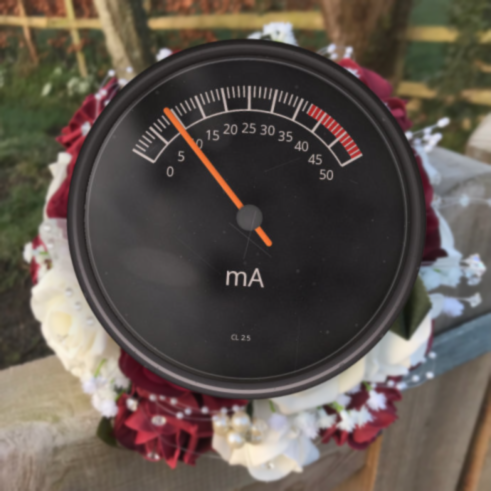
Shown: value=9 unit=mA
